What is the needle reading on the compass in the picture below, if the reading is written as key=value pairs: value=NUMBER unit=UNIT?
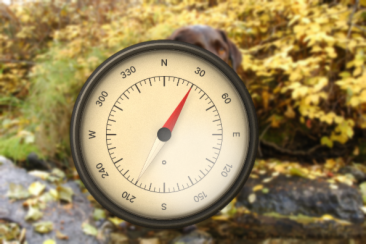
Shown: value=30 unit=°
